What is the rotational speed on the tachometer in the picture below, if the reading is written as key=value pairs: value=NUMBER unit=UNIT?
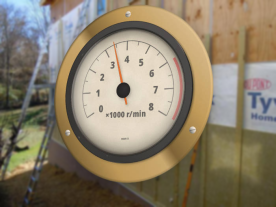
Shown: value=3500 unit=rpm
